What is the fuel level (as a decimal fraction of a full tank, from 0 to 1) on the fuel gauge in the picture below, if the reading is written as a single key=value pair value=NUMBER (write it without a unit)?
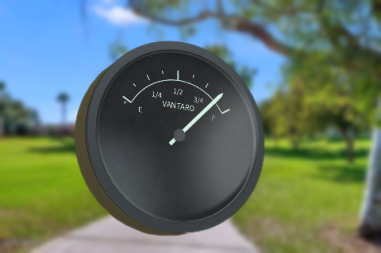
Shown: value=0.875
